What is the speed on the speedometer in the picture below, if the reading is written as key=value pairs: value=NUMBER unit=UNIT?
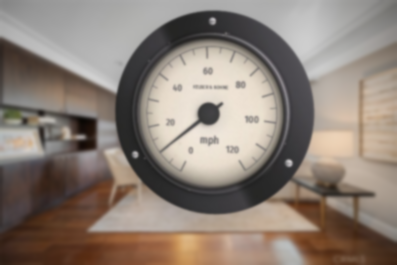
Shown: value=10 unit=mph
